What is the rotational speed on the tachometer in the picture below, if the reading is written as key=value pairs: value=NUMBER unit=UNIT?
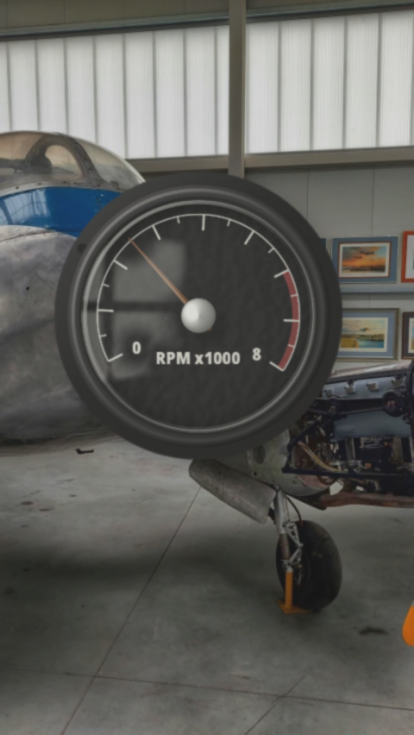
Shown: value=2500 unit=rpm
